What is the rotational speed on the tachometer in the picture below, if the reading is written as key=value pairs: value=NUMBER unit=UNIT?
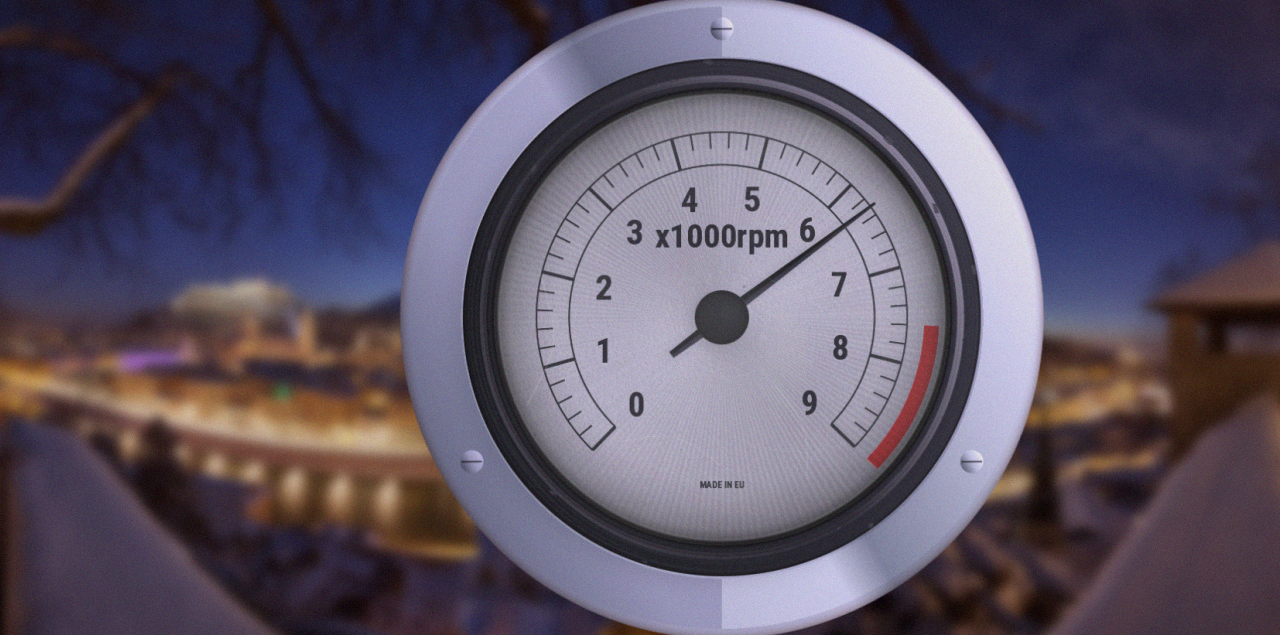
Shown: value=6300 unit=rpm
